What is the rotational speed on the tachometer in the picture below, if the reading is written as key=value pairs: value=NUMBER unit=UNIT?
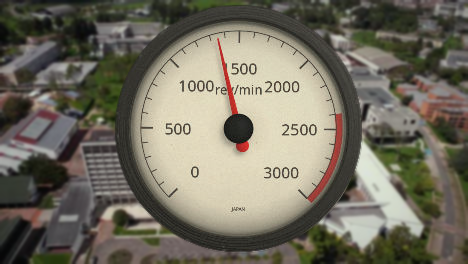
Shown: value=1350 unit=rpm
